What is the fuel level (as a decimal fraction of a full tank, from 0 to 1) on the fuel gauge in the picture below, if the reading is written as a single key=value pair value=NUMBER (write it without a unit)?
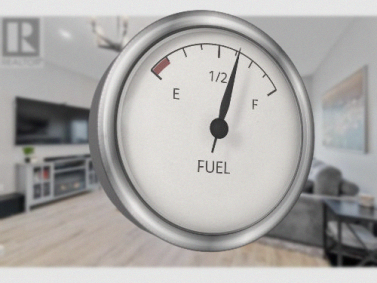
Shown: value=0.625
